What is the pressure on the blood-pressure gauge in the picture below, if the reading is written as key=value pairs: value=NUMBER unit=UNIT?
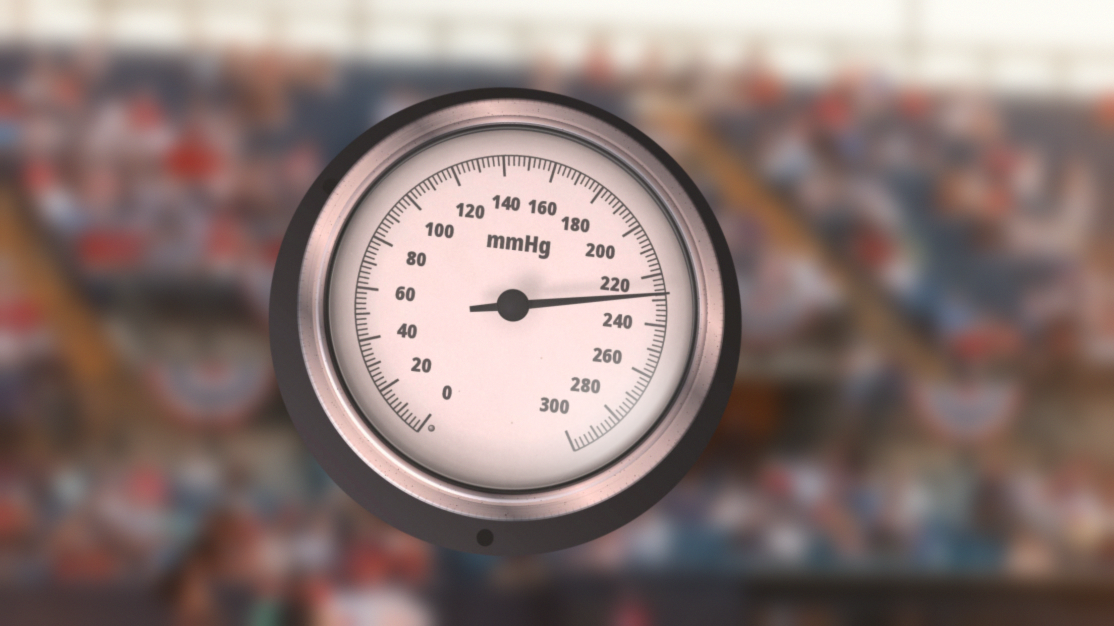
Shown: value=228 unit=mmHg
